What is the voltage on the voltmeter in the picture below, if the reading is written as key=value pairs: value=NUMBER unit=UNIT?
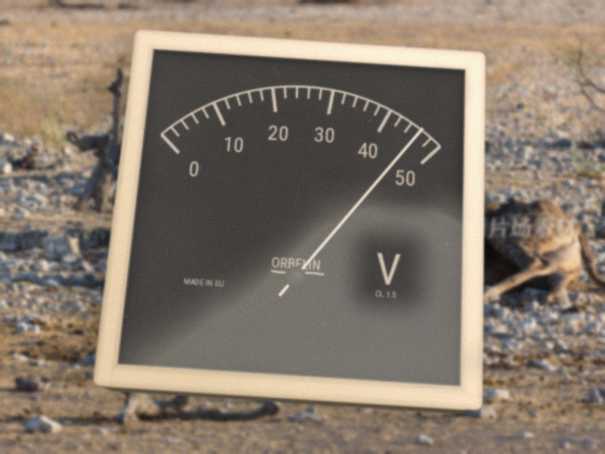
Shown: value=46 unit=V
